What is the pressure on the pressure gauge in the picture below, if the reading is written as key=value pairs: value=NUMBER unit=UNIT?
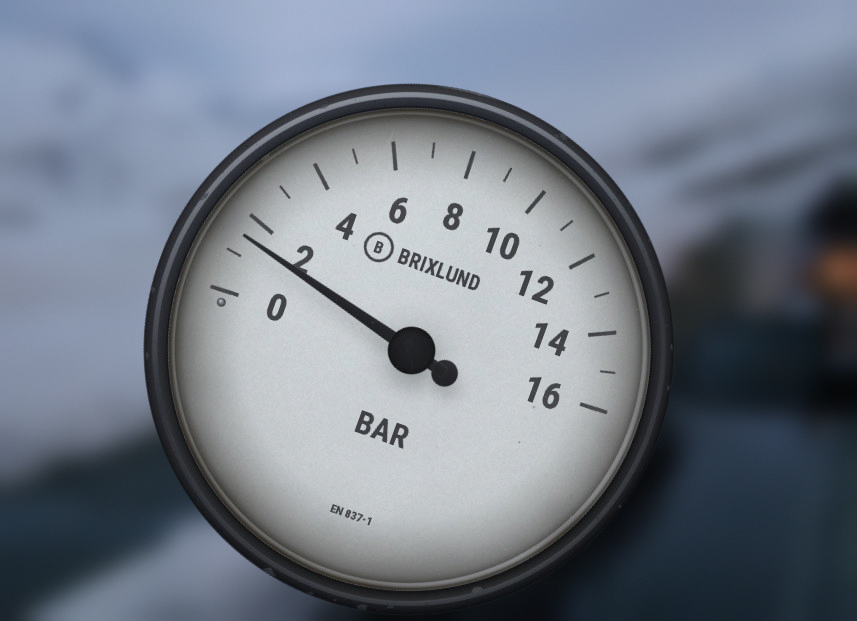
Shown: value=1.5 unit=bar
